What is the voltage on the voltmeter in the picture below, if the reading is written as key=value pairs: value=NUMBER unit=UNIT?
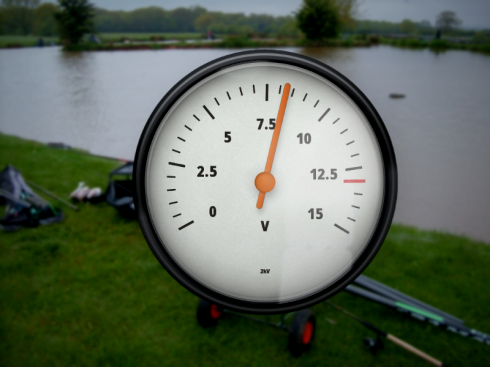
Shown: value=8.25 unit=V
